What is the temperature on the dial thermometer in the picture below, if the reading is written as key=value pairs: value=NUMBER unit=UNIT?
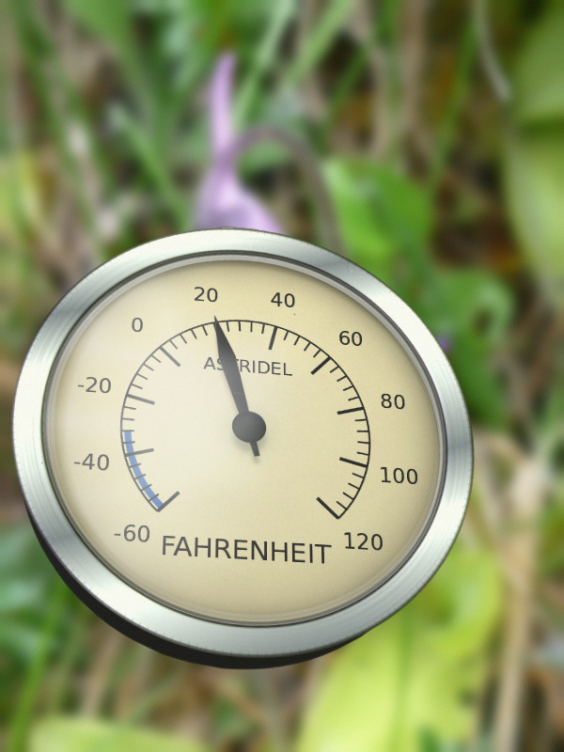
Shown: value=20 unit=°F
